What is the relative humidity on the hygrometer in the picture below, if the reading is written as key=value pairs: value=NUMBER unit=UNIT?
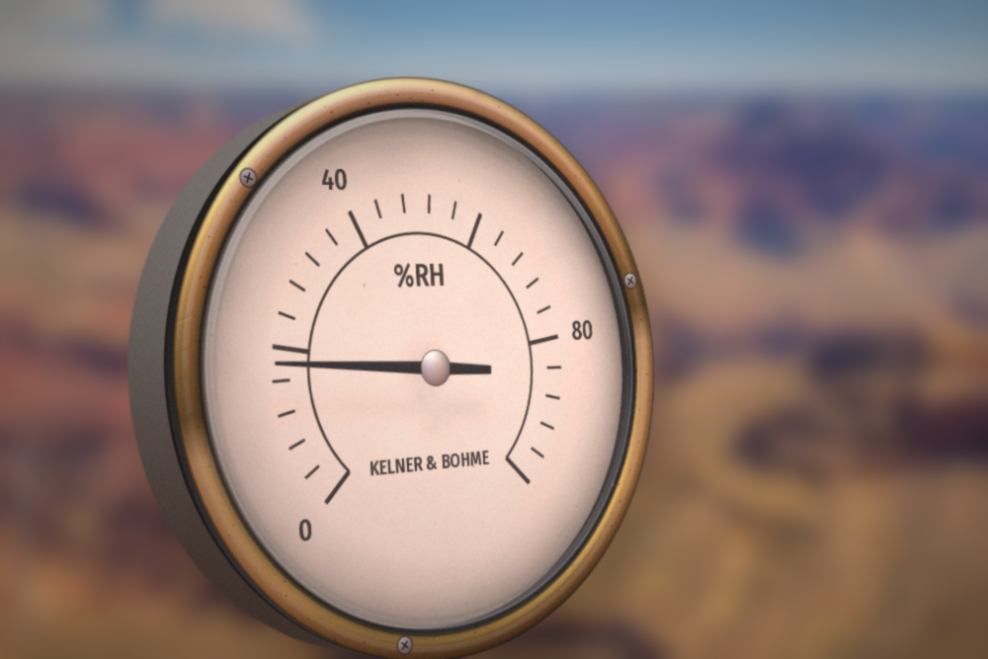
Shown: value=18 unit=%
